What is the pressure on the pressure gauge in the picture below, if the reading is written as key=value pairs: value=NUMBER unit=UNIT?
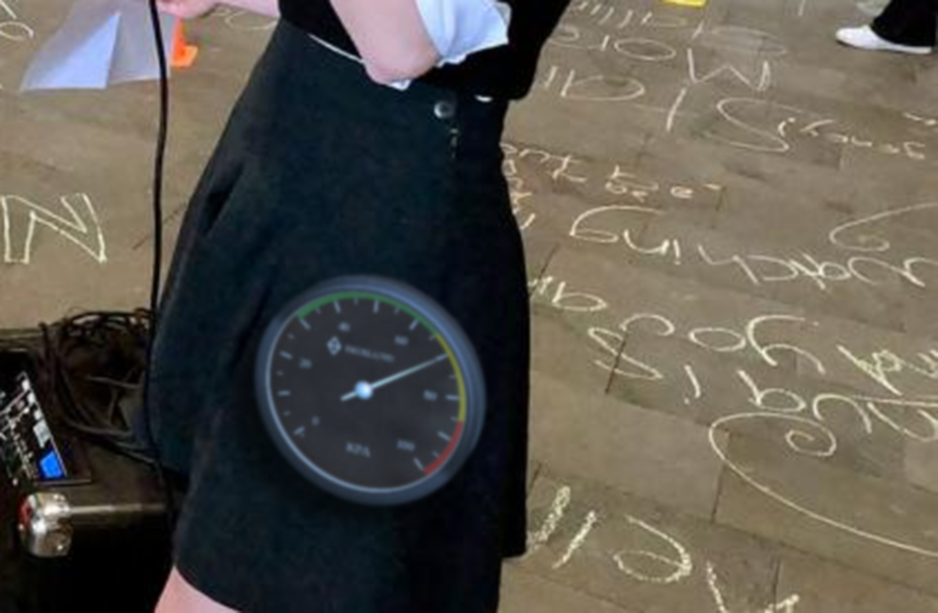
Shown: value=70 unit=kPa
